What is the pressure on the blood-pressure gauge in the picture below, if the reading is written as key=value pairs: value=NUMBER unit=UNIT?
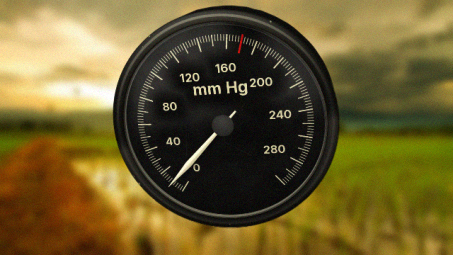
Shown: value=10 unit=mmHg
